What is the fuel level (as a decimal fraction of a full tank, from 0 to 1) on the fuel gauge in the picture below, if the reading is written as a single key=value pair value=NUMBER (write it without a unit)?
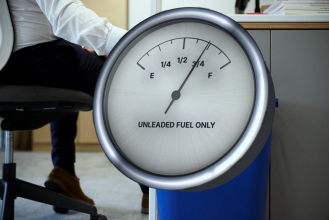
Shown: value=0.75
